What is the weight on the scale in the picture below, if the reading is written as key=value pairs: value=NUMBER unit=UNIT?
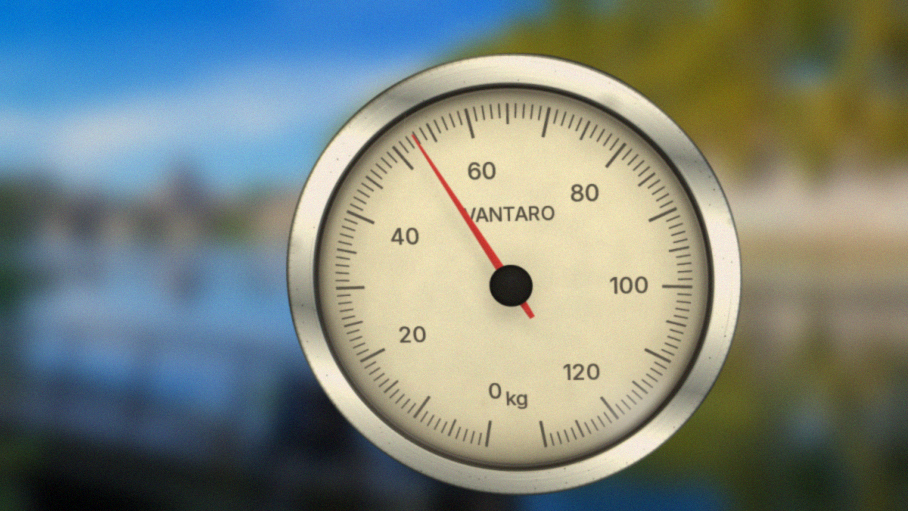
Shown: value=53 unit=kg
